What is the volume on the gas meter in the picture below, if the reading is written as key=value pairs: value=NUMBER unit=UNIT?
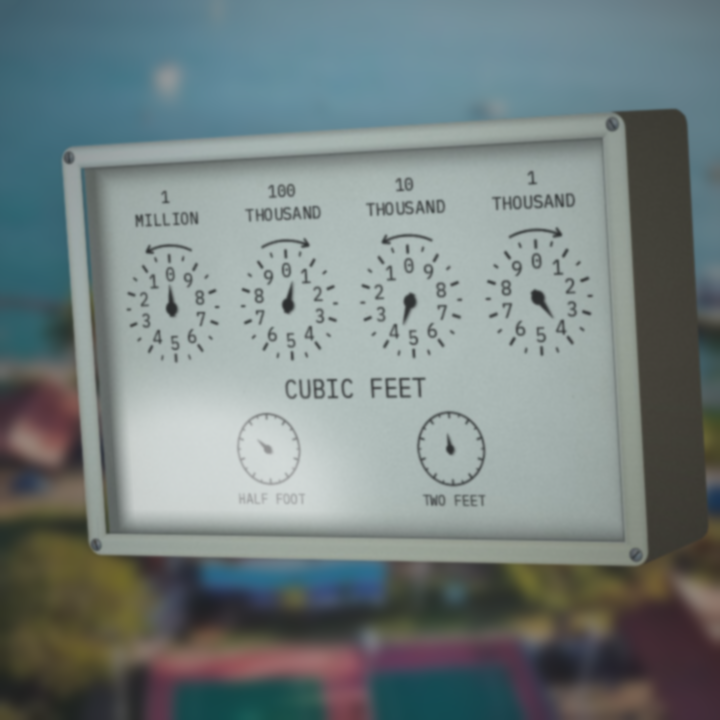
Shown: value=4400 unit=ft³
